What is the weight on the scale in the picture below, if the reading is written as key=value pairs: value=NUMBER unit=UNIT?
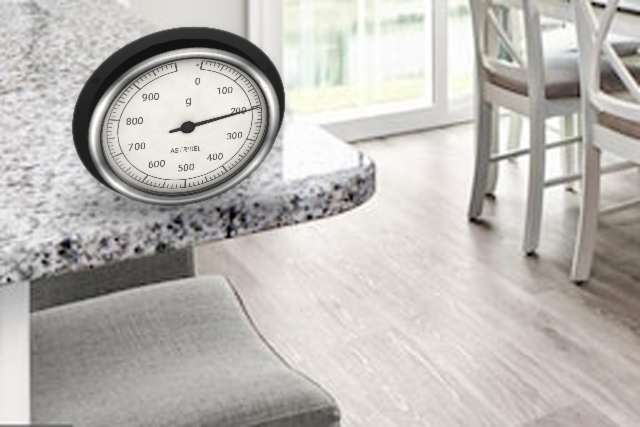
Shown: value=200 unit=g
